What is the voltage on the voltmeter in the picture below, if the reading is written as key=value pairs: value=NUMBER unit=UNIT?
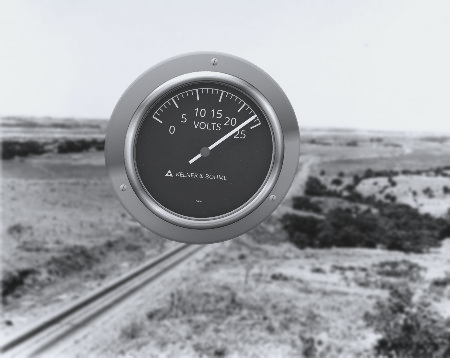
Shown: value=23 unit=V
